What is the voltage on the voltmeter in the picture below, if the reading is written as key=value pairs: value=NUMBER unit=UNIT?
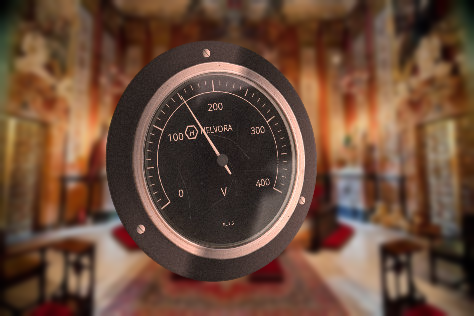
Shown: value=150 unit=V
